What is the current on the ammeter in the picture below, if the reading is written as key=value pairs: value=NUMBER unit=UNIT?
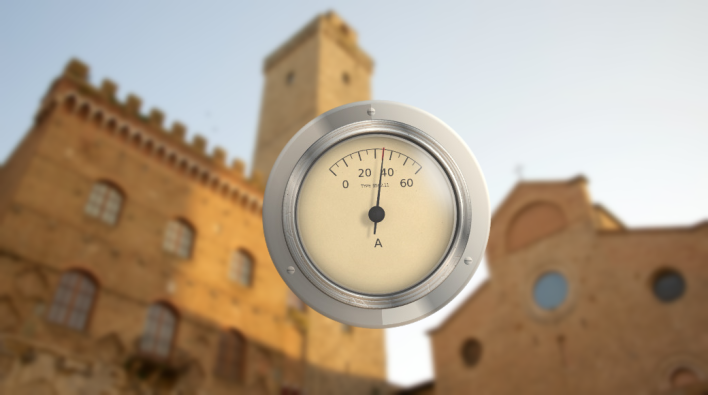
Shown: value=35 unit=A
